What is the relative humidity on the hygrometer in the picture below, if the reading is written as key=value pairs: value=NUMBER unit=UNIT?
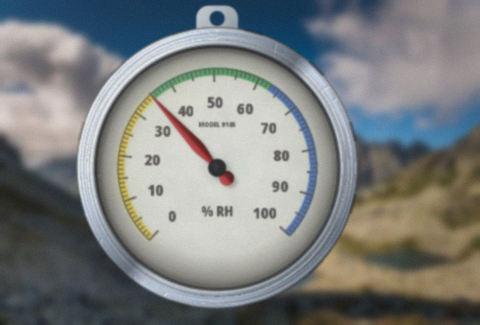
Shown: value=35 unit=%
